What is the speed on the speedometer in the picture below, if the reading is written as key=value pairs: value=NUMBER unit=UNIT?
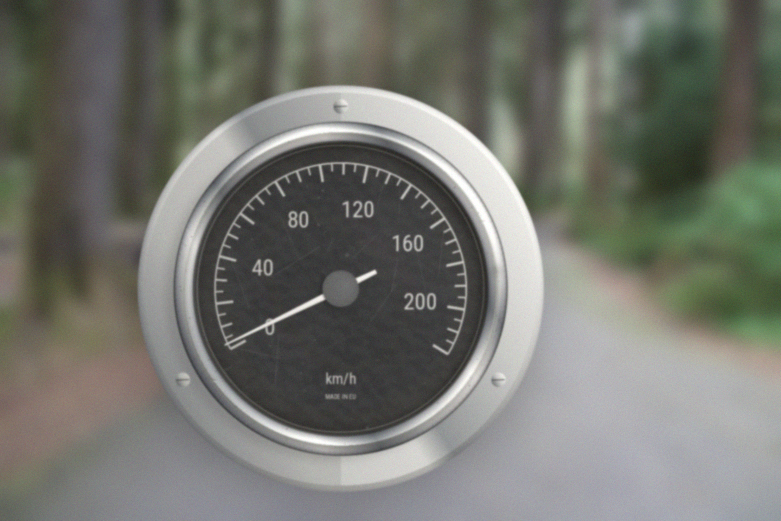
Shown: value=2.5 unit=km/h
